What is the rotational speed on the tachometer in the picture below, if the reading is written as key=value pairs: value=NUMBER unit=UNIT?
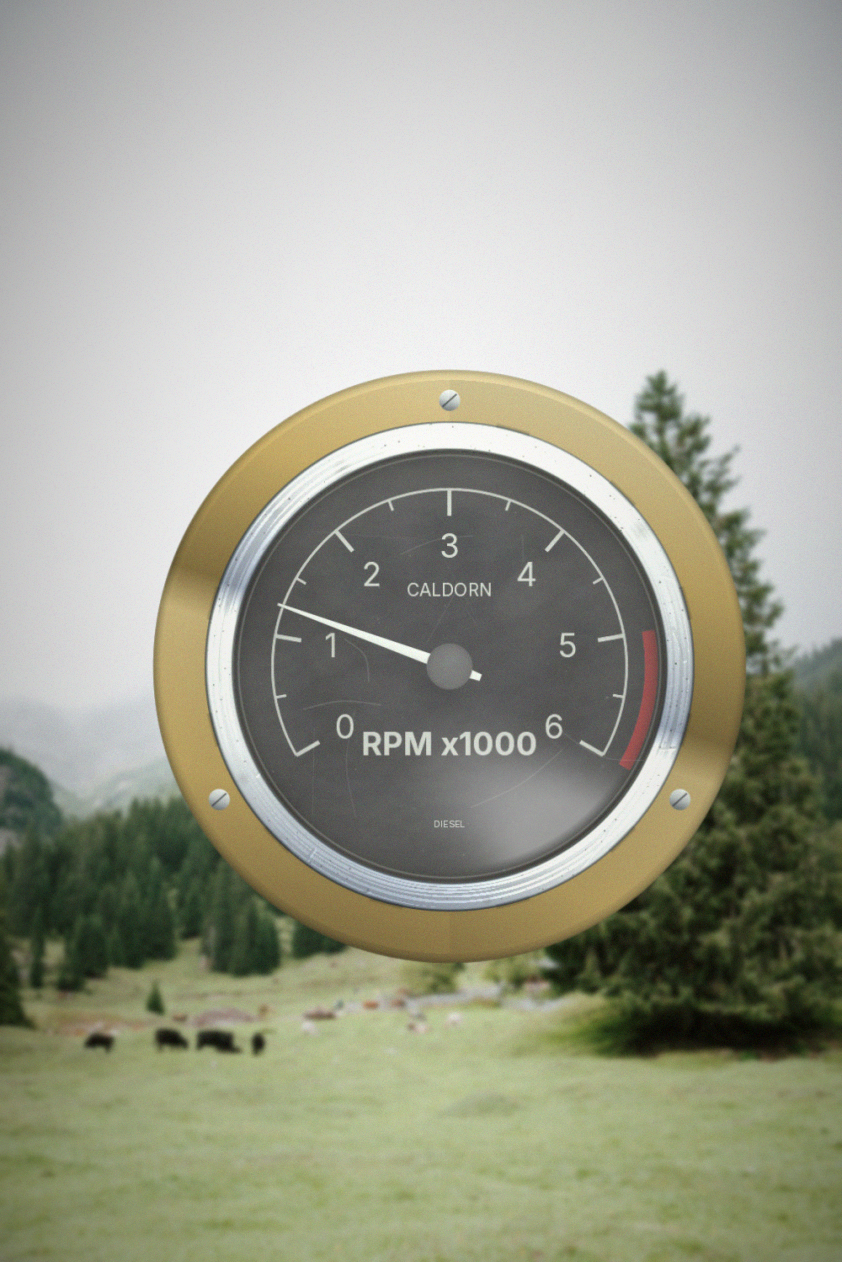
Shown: value=1250 unit=rpm
